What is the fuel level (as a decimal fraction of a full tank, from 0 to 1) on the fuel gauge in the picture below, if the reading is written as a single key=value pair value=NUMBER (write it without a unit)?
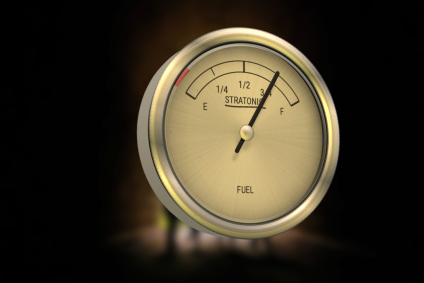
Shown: value=0.75
